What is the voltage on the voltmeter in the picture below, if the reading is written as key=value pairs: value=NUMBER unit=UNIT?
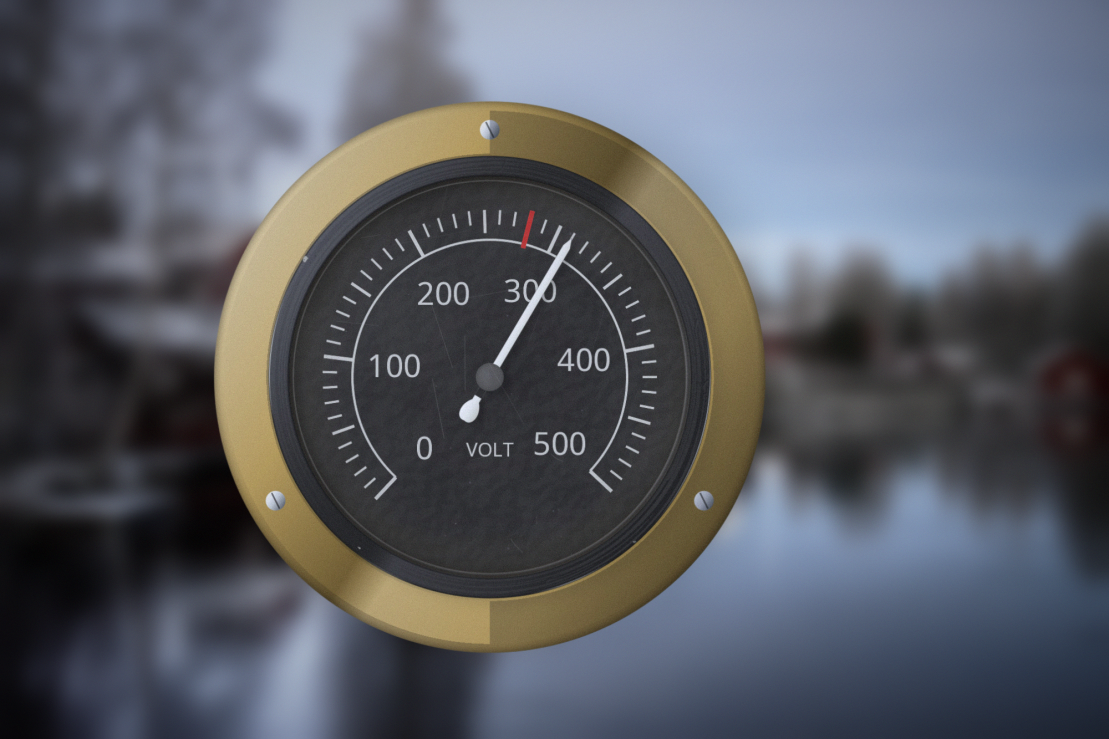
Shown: value=310 unit=V
